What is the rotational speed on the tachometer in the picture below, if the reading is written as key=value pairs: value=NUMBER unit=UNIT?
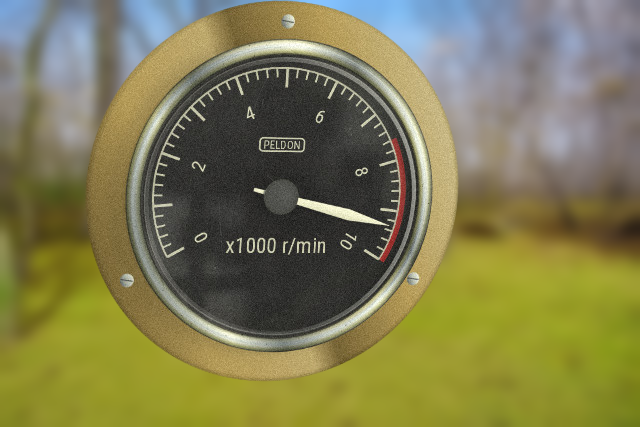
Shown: value=9300 unit=rpm
